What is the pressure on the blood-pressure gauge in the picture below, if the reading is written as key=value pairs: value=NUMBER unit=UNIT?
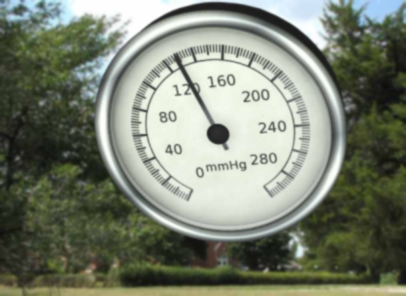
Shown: value=130 unit=mmHg
